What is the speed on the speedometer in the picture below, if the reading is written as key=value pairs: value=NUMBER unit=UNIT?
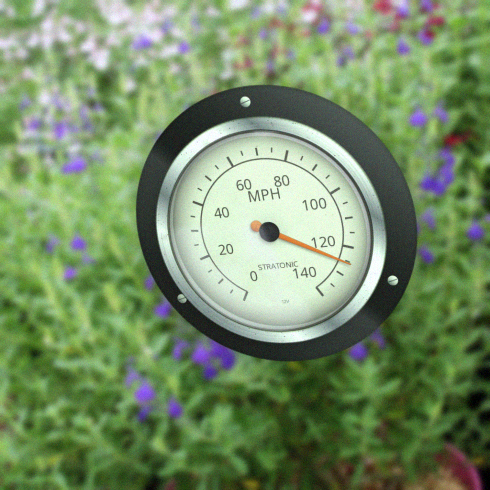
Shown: value=125 unit=mph
